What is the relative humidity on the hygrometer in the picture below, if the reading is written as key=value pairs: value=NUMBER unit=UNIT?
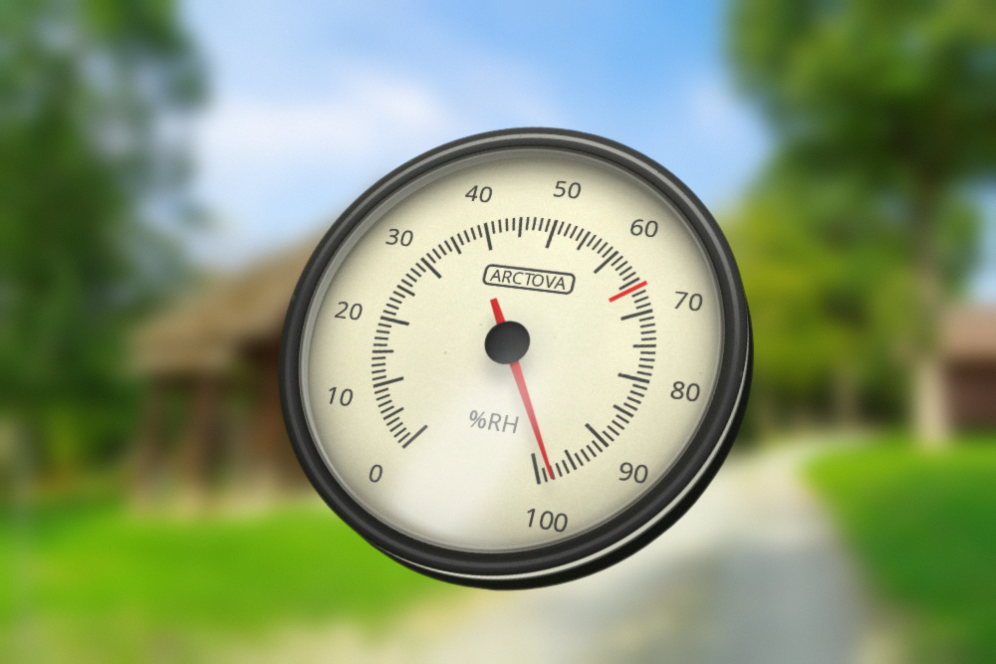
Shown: value=98 unit=%
